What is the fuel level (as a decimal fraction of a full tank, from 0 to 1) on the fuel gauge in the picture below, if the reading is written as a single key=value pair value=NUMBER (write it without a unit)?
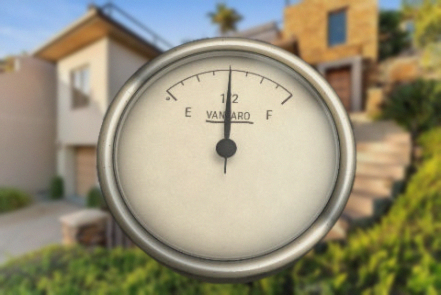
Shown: value=0.5
